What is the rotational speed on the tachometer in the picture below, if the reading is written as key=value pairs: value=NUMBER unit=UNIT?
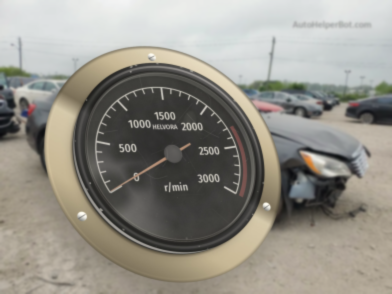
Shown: value=0 unit=rpm
